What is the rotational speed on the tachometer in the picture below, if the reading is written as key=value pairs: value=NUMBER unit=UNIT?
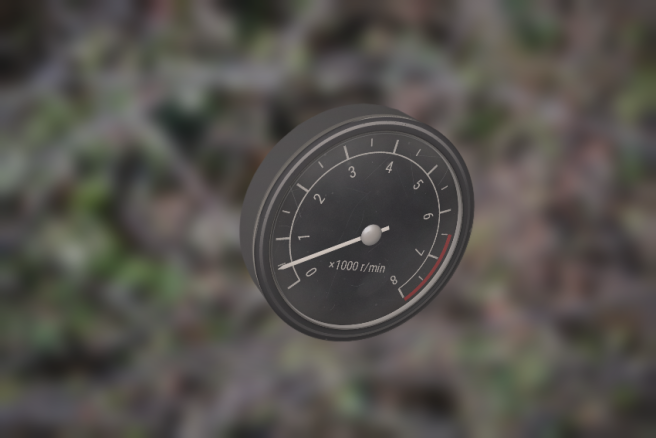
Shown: value=500 unit=rpm
